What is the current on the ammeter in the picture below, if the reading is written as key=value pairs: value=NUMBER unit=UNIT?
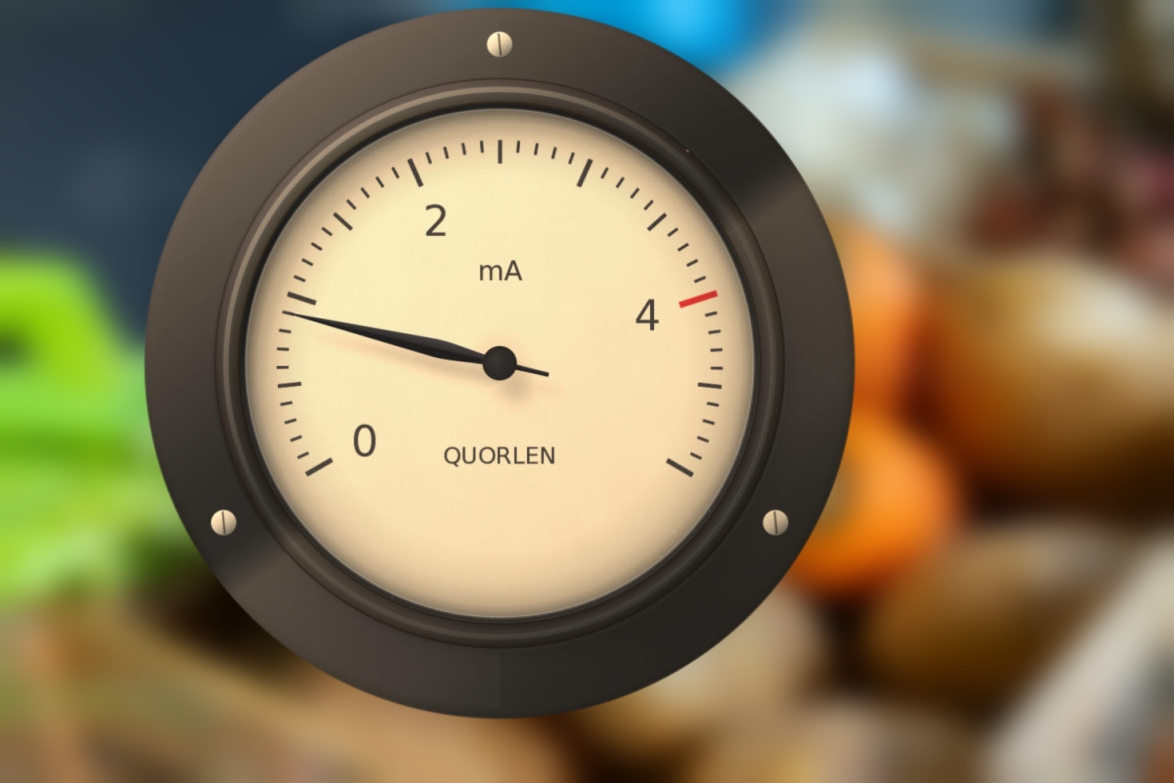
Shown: value=0.9 unit=mA
